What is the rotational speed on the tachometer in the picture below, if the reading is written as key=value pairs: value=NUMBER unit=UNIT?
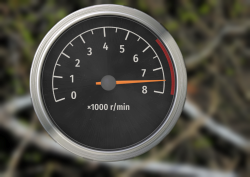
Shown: value=7500 unit=rpm
